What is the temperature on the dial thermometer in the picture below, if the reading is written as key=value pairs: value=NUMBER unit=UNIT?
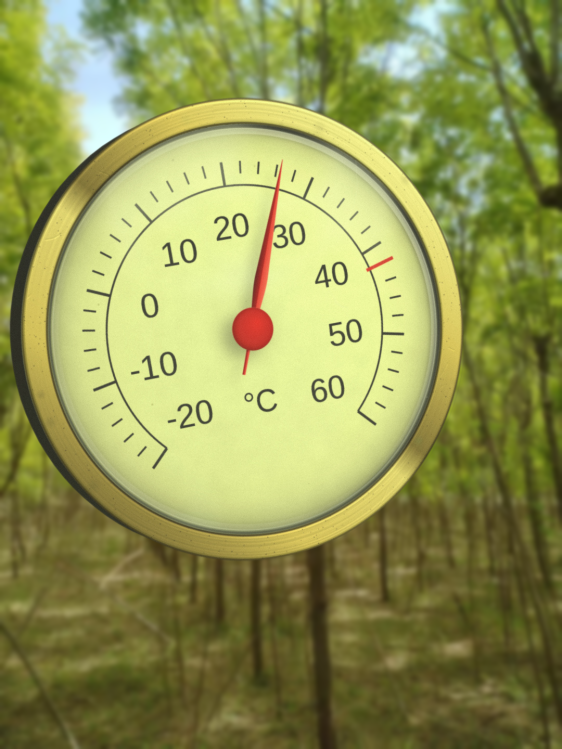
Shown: value=26 unit=°C
